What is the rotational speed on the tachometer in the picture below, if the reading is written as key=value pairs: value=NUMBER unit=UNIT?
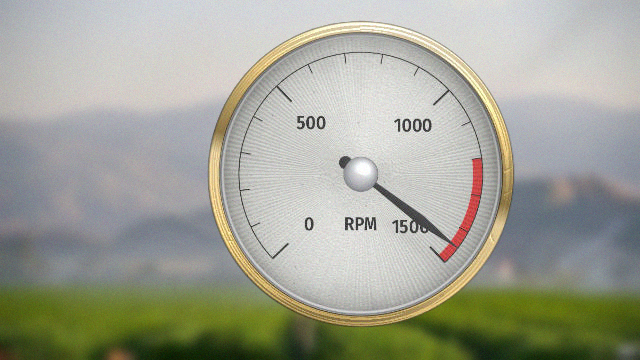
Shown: value=1450 unit=rpm
